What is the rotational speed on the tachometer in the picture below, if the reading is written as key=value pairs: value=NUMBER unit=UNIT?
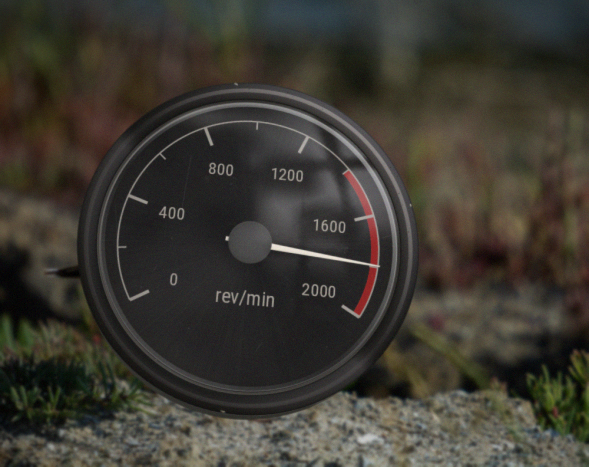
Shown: value=1800 unit=rpm
